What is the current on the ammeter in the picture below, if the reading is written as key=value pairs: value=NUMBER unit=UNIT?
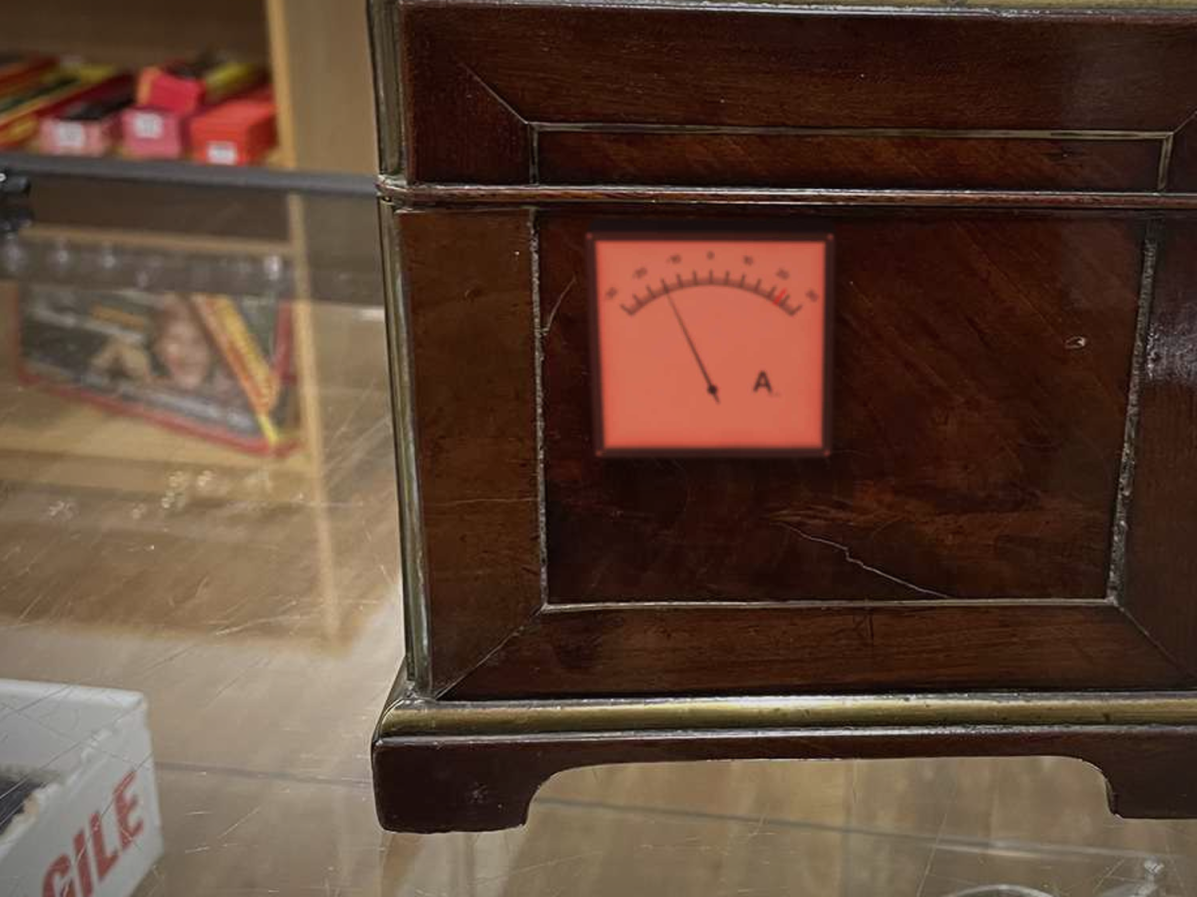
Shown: value=-15 unit=A
